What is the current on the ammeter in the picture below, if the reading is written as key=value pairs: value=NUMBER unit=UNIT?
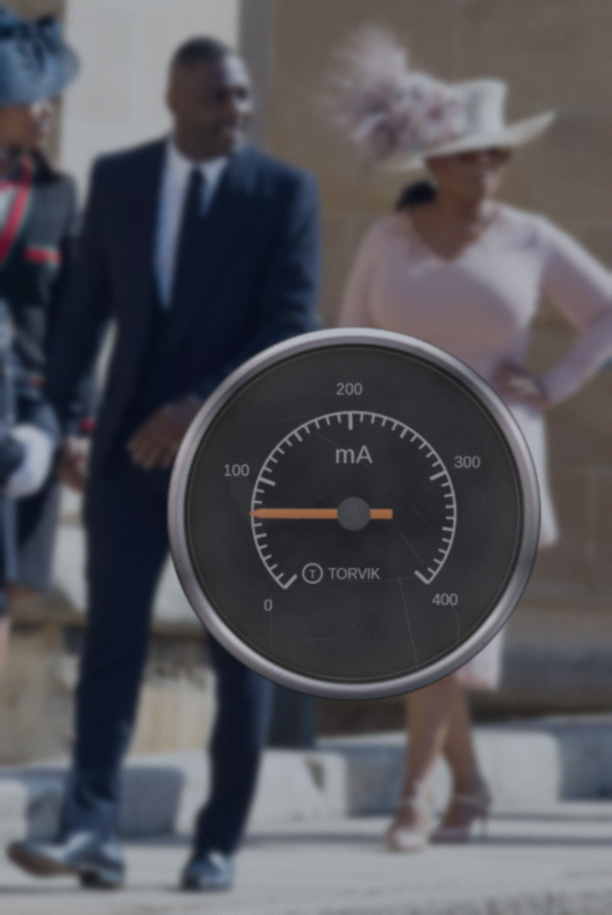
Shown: value=70 unit=mA
